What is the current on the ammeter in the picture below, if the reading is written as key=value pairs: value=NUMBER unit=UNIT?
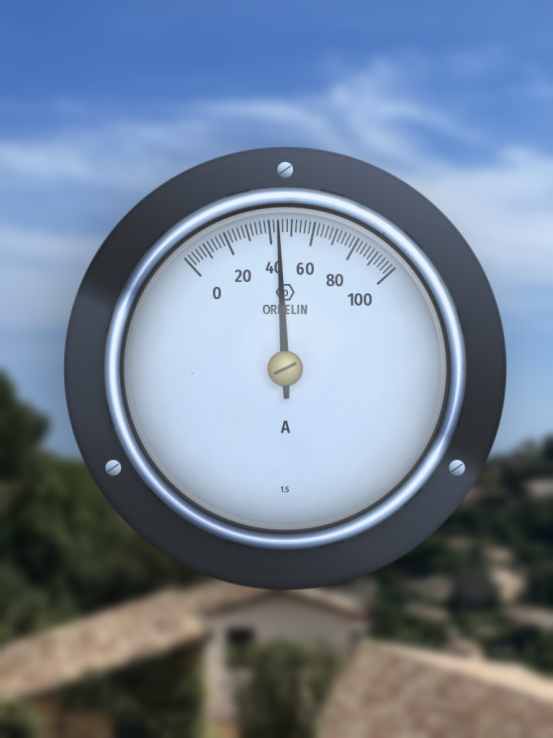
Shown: value=44 unit=A
